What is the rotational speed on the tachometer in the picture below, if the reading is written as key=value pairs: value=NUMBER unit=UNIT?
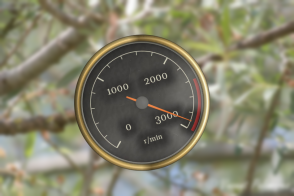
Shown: value=2900 unit=rpm
